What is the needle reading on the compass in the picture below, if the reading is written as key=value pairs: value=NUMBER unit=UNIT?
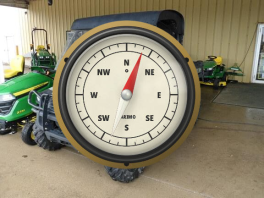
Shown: value=20 unit=°
